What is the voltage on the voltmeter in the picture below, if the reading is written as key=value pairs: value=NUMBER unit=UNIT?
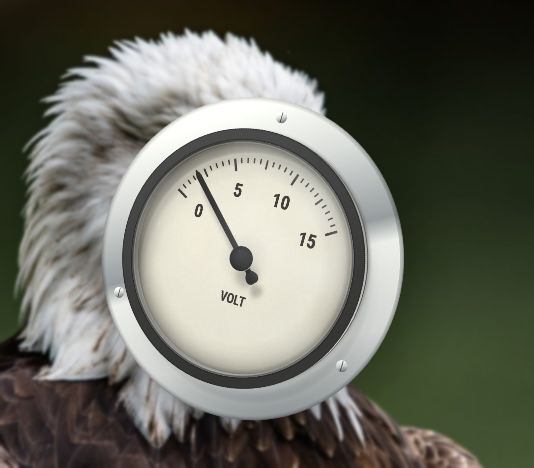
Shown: value=2 unit=V
